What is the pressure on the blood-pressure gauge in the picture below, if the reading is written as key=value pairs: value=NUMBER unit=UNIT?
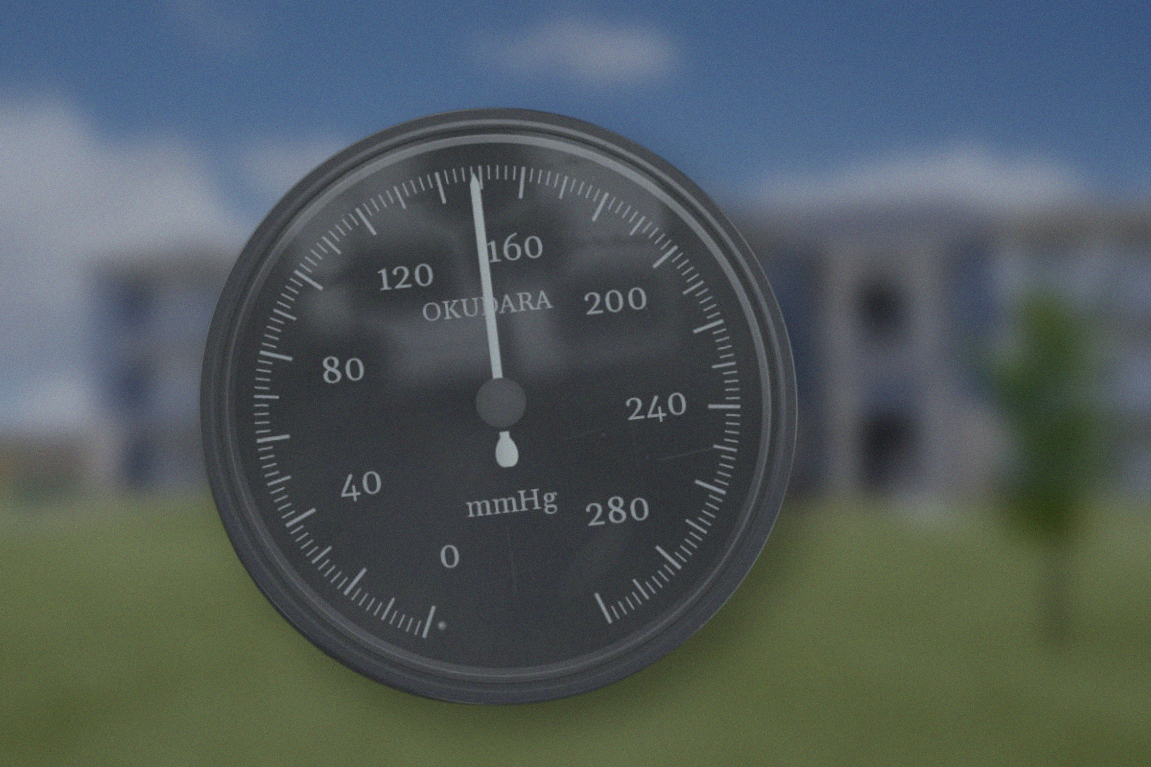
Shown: value=148 unit=mmHg
